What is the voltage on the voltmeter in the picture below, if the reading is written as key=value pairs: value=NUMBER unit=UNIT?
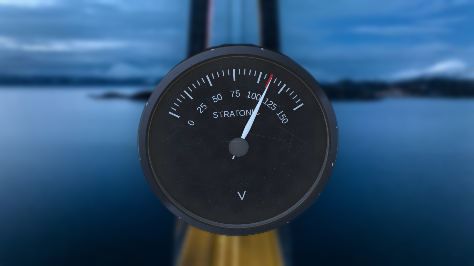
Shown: value=110 unit=V
